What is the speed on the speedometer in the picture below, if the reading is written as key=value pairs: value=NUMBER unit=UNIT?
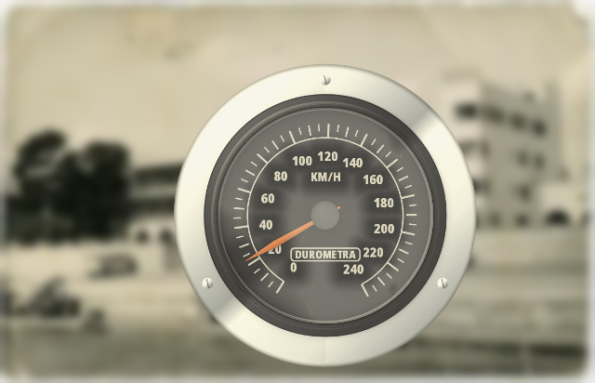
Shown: value=22.5 unit=km/h
